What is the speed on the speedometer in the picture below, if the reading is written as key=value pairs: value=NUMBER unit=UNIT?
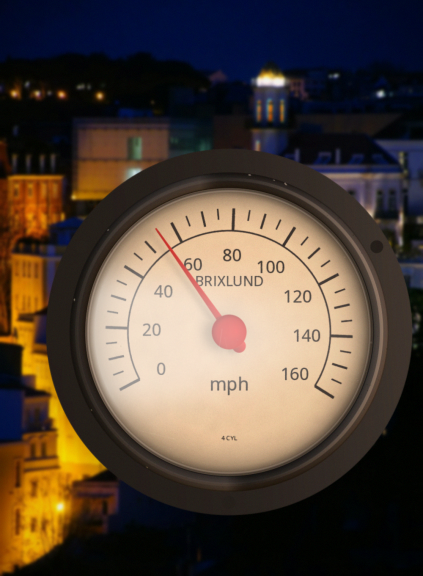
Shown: value=55 unit=mph
